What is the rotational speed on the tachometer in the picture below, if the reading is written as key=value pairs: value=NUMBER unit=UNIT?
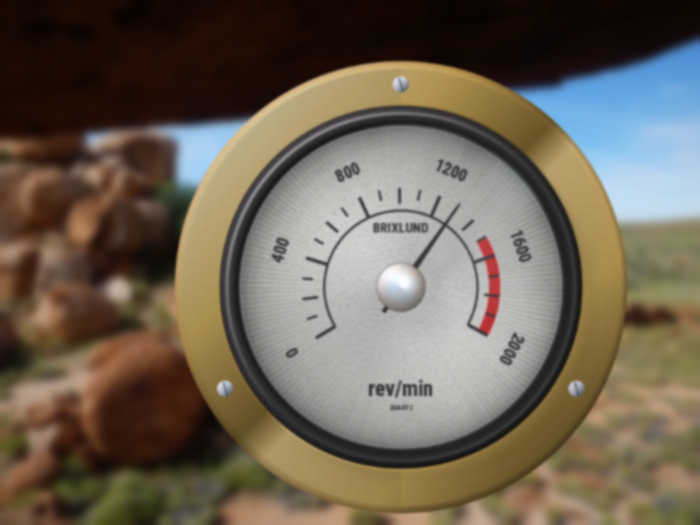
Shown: value=1300 unit=rpm
